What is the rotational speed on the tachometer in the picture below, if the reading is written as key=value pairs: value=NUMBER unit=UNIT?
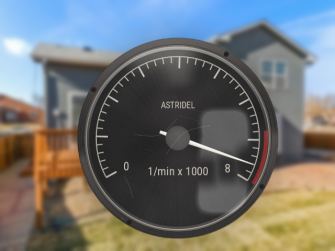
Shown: value=7600 unit=rpm
